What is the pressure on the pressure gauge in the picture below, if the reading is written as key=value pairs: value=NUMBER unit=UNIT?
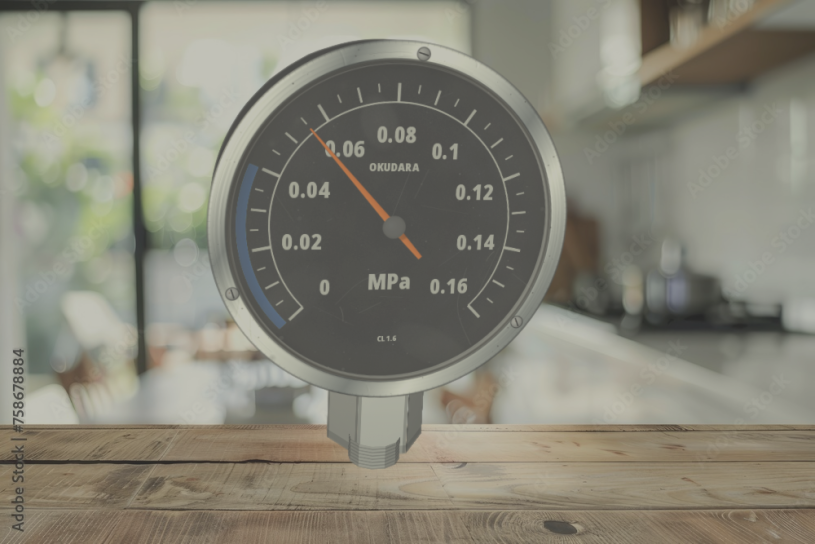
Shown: value=0.055 unit=MPa
